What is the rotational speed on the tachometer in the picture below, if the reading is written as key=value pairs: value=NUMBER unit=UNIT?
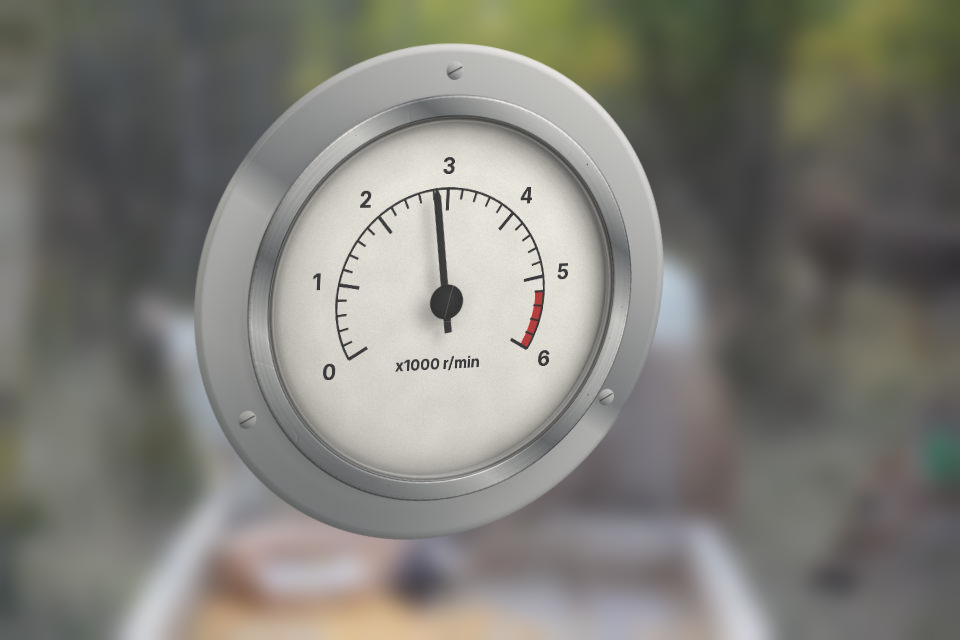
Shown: value=2800 unit=rpm
